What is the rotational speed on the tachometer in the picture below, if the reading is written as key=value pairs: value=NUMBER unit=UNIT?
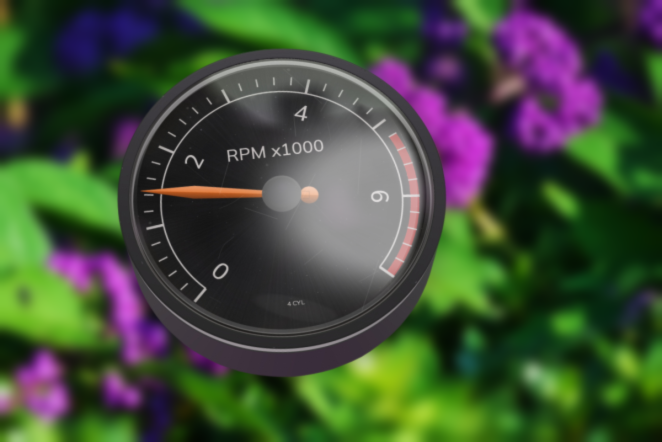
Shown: value=1400 unit=rpm
